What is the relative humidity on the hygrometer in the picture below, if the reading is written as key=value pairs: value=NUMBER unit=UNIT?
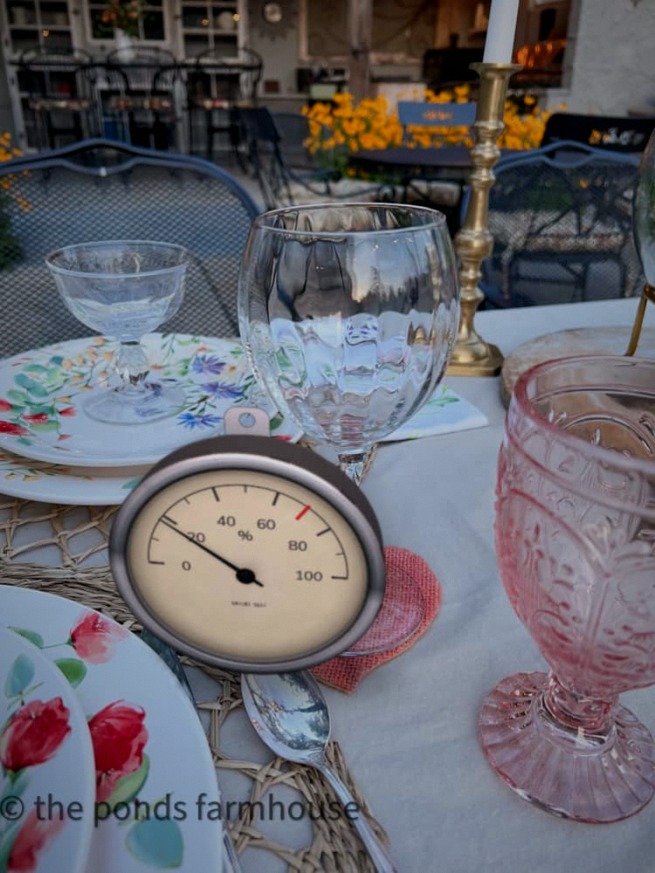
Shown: value=20 unit=%
